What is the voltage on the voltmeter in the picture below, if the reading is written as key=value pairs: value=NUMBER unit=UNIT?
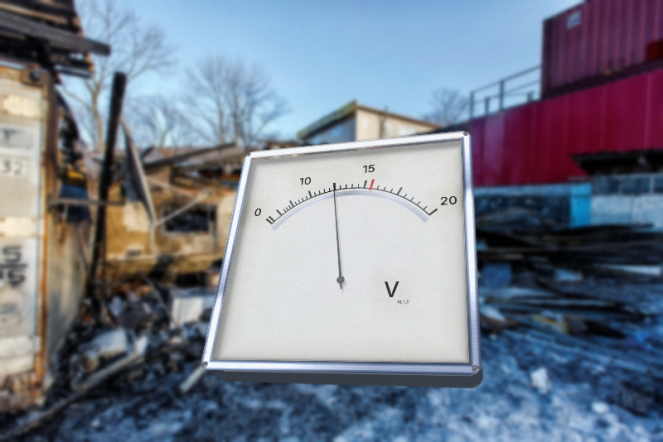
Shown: value=12.5 unit=V
